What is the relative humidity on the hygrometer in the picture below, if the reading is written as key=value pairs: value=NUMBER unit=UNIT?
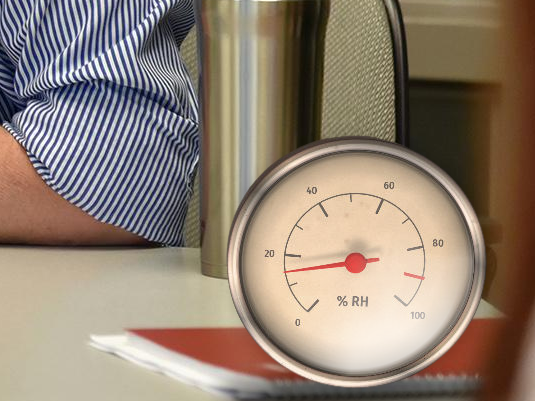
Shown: value=15 unit=%
